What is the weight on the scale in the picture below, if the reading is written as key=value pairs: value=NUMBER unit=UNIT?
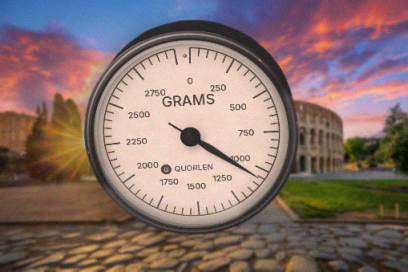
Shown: value=1050 unit=g
